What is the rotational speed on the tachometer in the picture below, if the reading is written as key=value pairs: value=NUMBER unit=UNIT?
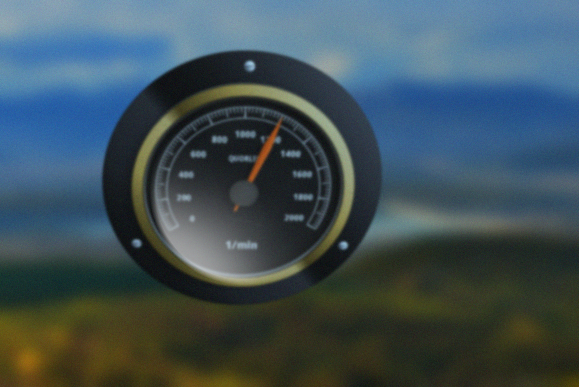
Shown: value=1200 unit=rpm
